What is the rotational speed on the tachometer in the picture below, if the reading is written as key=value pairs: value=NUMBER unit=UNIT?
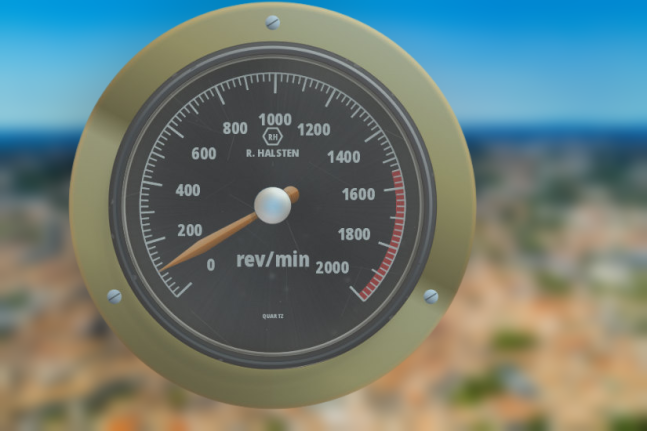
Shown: value=100 unit=rpm
